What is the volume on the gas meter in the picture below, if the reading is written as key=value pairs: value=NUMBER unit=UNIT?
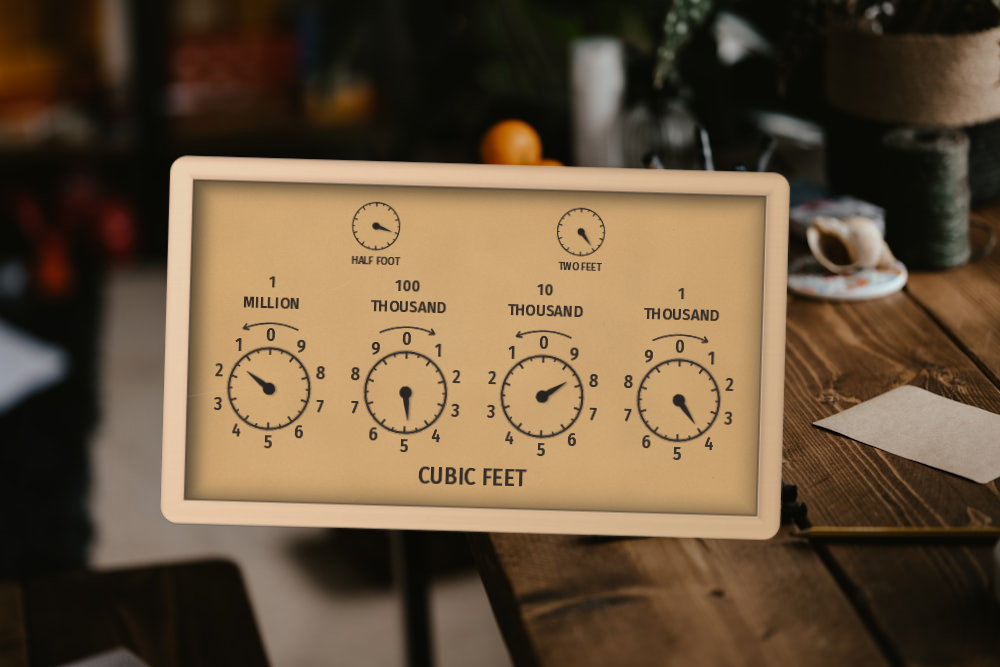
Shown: value=148400 unit=ft³
